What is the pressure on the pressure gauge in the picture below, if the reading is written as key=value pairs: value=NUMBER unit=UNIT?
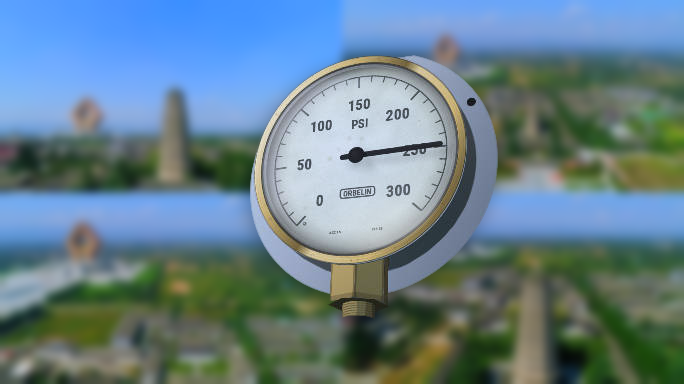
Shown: value=250 unit=psi
